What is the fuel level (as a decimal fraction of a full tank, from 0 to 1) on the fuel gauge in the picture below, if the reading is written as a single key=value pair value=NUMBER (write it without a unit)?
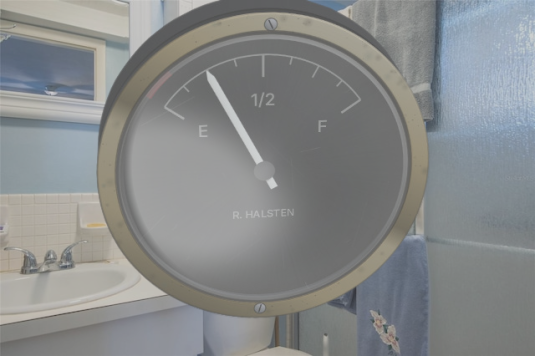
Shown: value=0.25
